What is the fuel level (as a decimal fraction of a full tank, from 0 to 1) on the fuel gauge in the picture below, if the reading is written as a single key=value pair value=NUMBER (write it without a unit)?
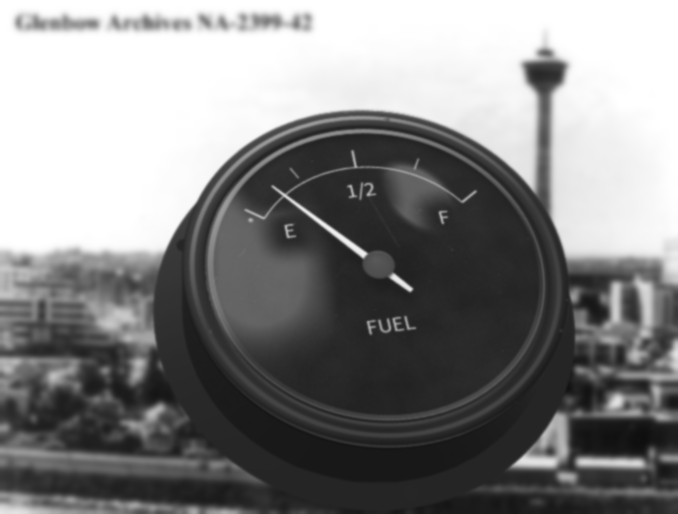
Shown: value=0.125
